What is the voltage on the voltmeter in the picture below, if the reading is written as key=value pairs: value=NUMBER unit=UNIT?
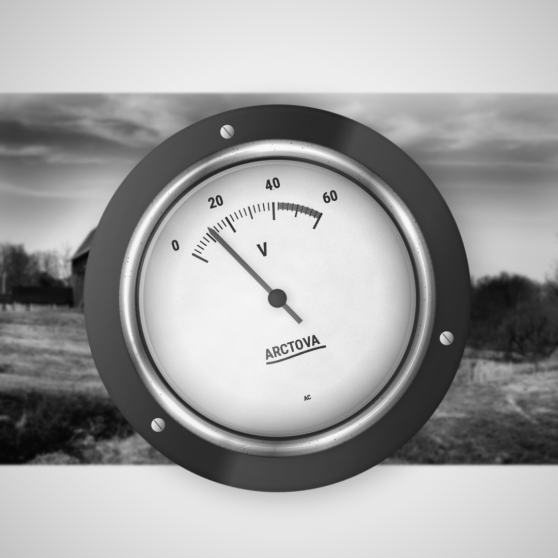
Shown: value=12 unit=V
